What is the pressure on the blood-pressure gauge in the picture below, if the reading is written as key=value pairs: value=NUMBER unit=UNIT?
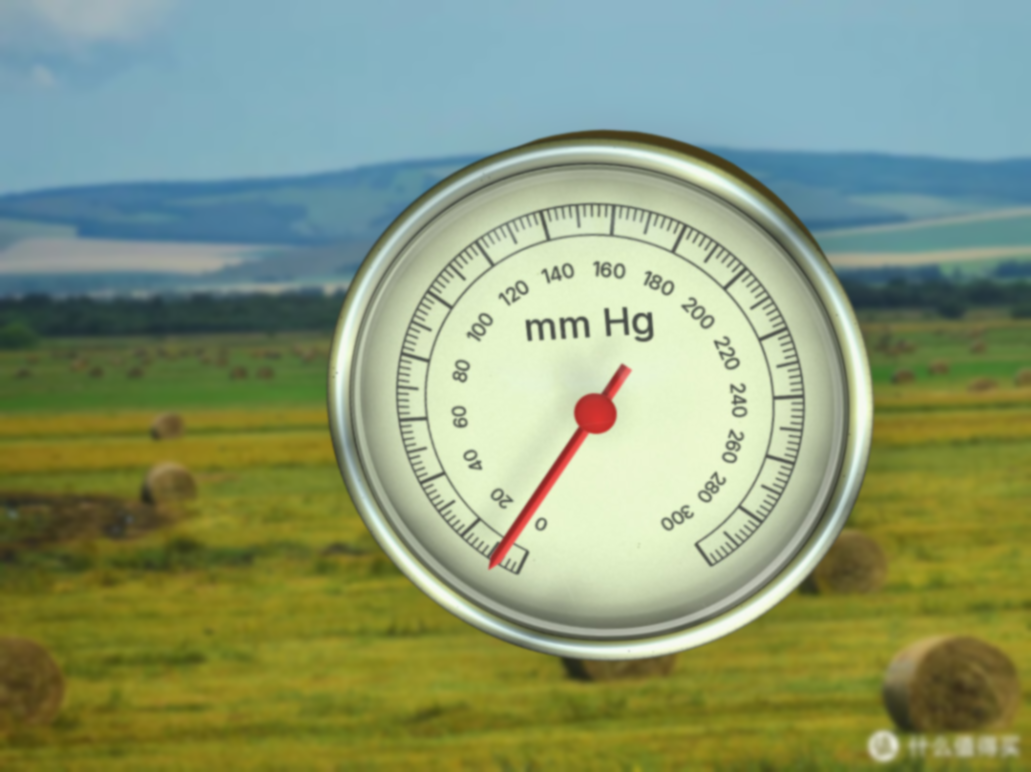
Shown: value=8 unit=mmHg
